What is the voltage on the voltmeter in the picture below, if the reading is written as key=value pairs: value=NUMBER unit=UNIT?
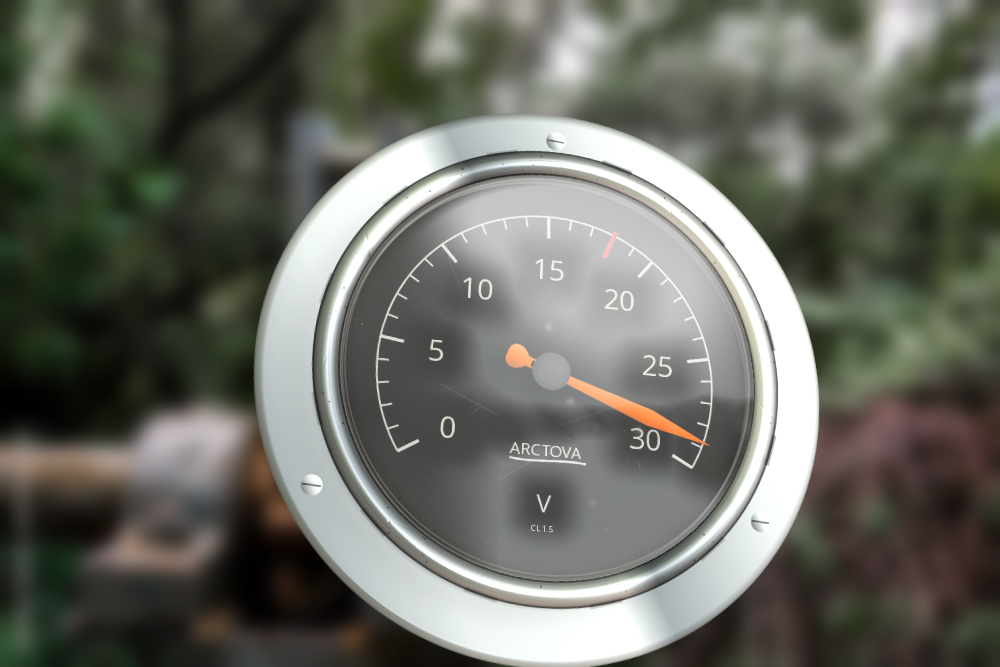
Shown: value=29 unit=V
